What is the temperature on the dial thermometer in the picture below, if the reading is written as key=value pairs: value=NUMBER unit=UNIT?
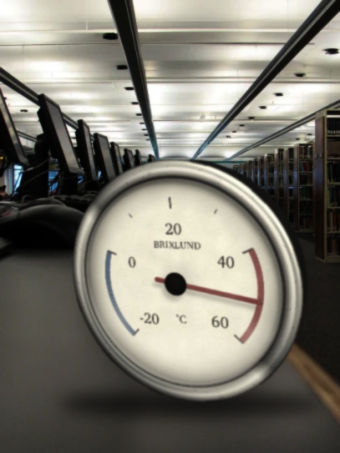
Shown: value=50 unit=°C
